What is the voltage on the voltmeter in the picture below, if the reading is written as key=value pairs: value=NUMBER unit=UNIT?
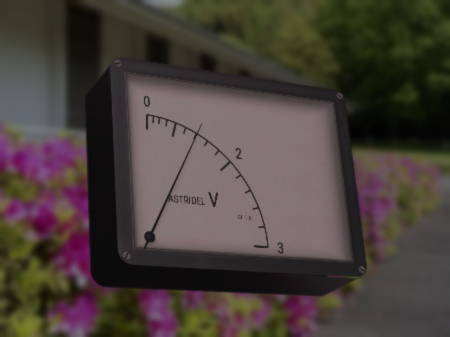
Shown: value=1.4 unit=V
